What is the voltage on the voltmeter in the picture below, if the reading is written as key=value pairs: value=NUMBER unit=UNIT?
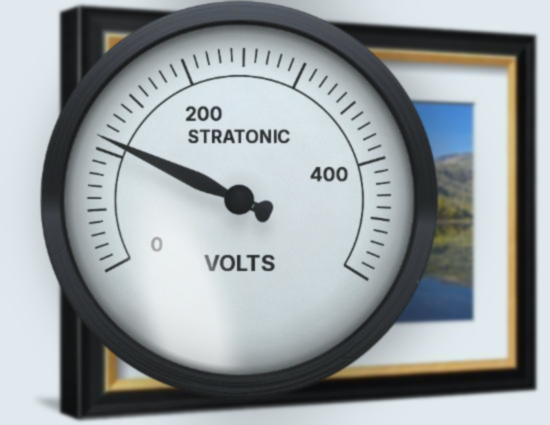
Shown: value=110 unit=V
